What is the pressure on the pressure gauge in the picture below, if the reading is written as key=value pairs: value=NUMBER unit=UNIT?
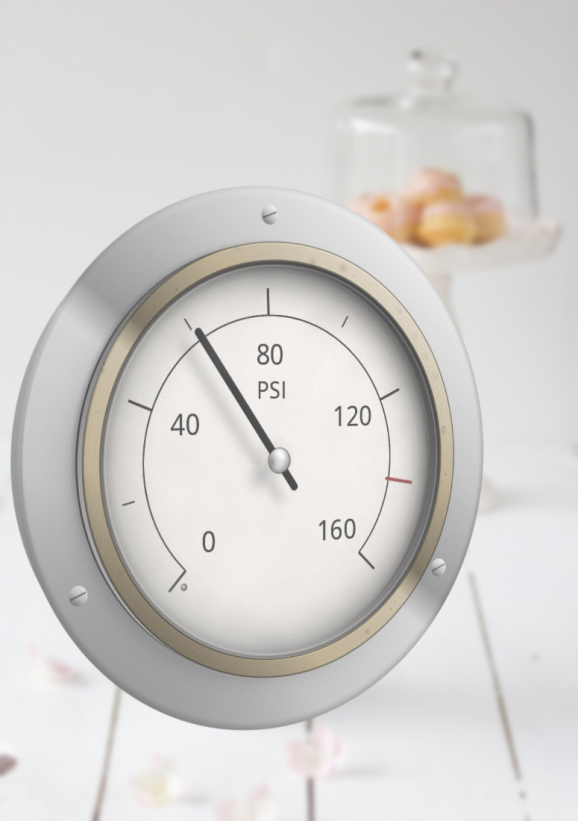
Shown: value=60 unit=psi
